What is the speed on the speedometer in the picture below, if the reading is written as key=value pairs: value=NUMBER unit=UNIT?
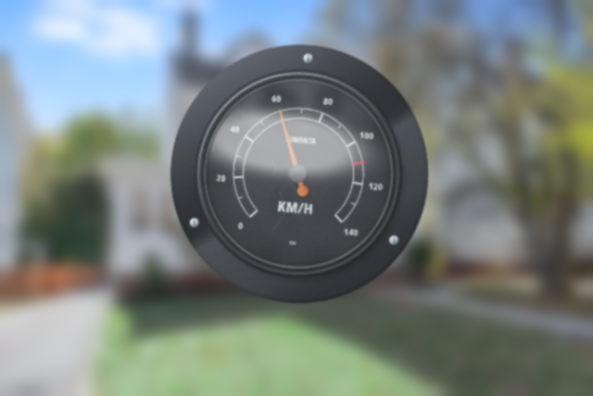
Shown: value=60 unit=km/h
